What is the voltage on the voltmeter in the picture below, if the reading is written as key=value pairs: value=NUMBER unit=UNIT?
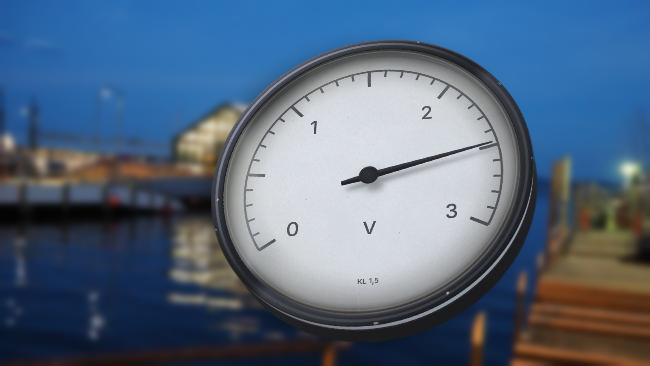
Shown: value=2.5 unit=V
